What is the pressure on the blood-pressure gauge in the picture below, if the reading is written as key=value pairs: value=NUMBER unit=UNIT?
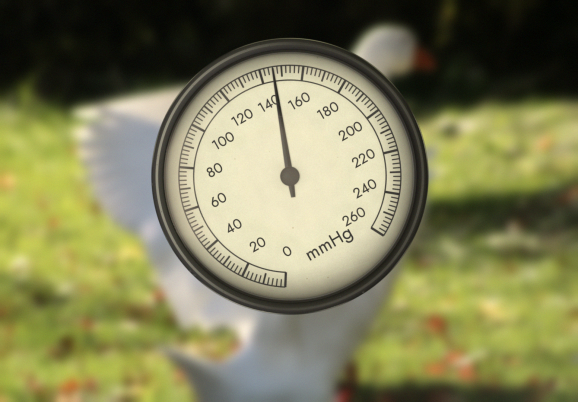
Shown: value=146 unit=mmHg
